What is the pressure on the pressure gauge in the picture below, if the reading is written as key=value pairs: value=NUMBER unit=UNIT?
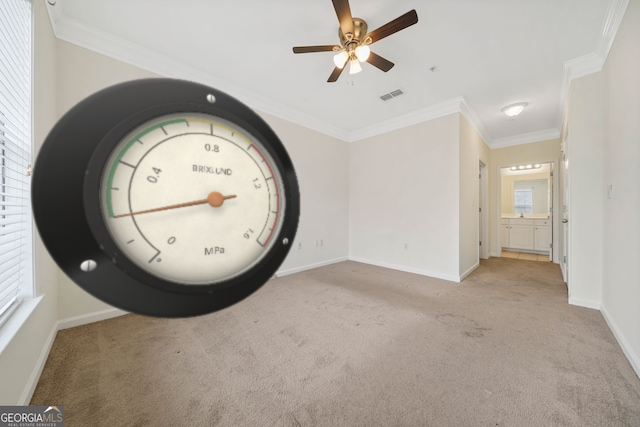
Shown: value=0.2 unit=MPa
